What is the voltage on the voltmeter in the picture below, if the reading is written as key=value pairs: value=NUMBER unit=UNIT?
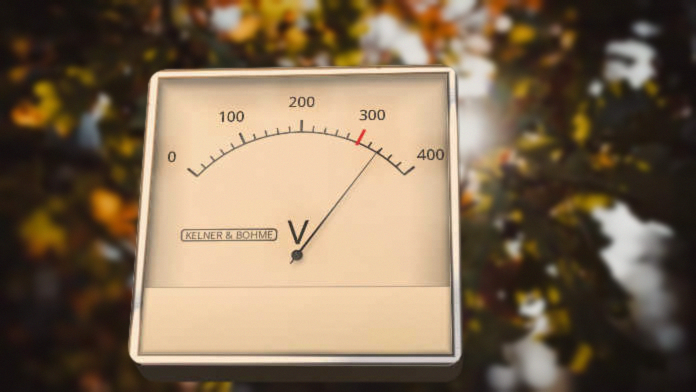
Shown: value=340 unit=V
